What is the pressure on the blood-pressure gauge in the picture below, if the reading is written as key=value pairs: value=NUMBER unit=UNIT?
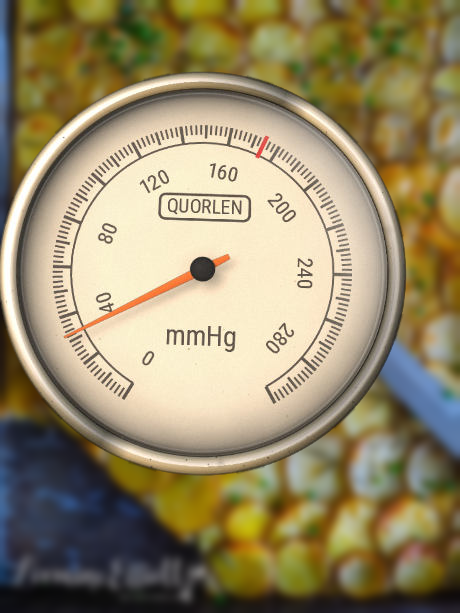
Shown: value=32 unit=mmHg
